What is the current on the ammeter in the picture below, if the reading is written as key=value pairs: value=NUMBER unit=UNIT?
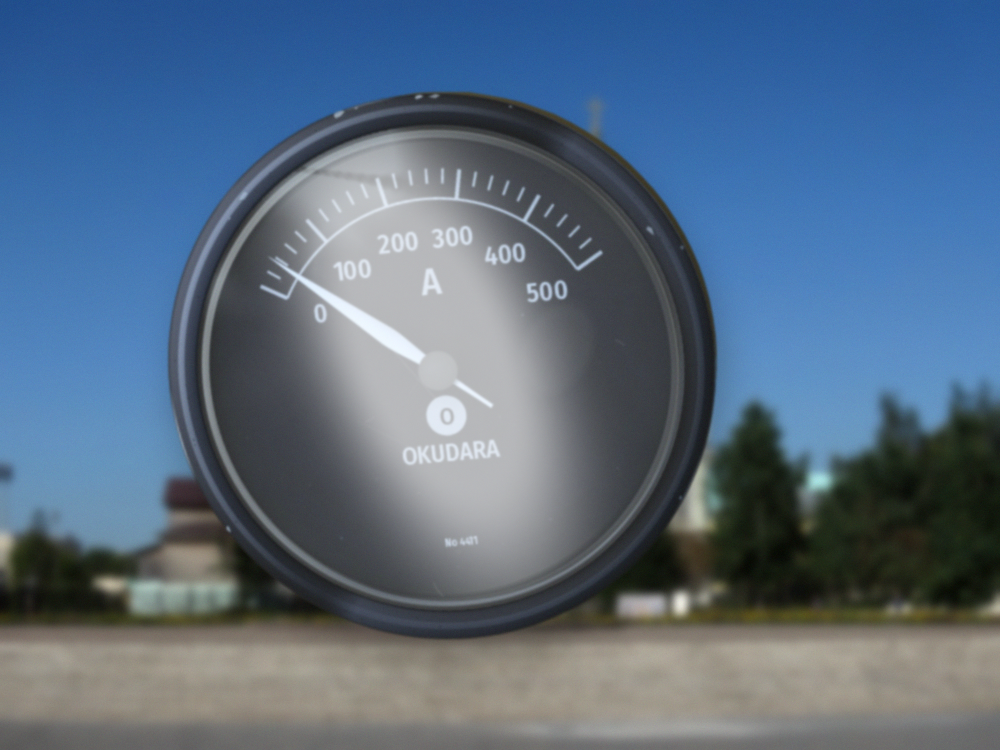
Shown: value=40 unit=A
